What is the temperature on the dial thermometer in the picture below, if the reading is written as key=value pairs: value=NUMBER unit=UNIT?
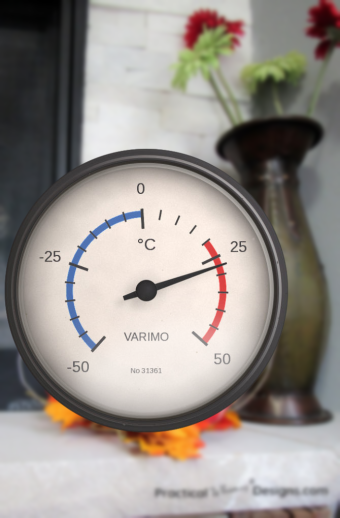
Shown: value=27.5 unit=°C
